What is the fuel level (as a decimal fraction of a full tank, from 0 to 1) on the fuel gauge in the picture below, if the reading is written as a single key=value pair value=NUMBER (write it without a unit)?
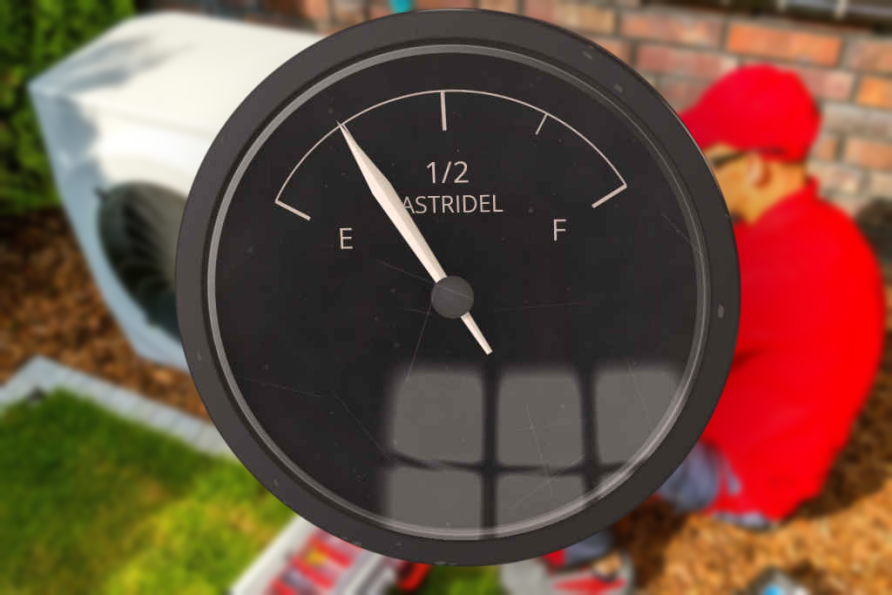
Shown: value=0.25
